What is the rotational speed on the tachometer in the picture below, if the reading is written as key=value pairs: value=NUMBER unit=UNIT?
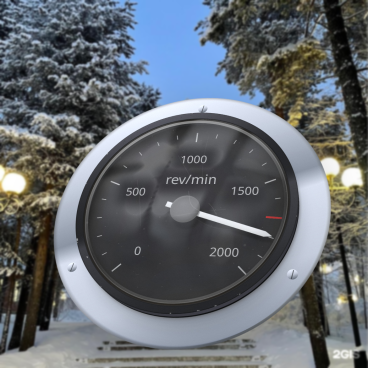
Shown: value=1800 unit=rpm
